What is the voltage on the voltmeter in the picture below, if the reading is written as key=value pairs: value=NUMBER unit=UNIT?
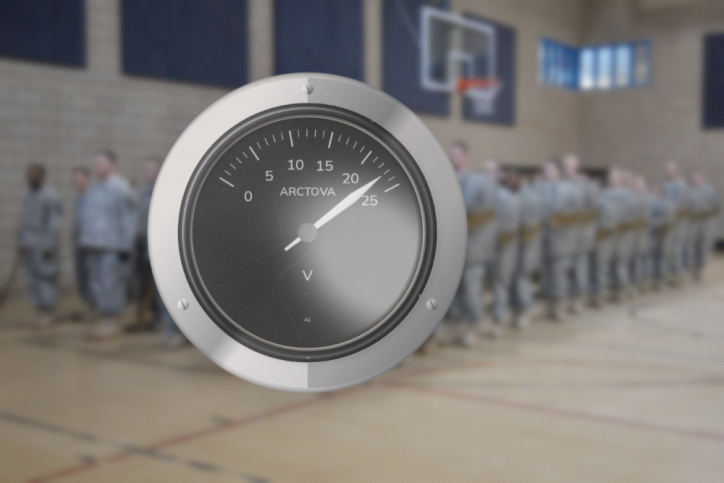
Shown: value=23 unit=V
